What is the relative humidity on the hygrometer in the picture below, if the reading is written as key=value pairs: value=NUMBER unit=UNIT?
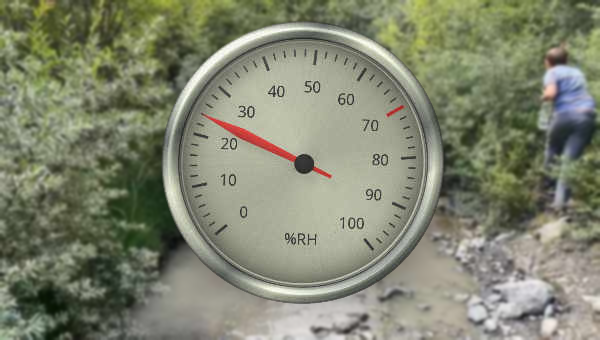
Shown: value=24 unit=%
